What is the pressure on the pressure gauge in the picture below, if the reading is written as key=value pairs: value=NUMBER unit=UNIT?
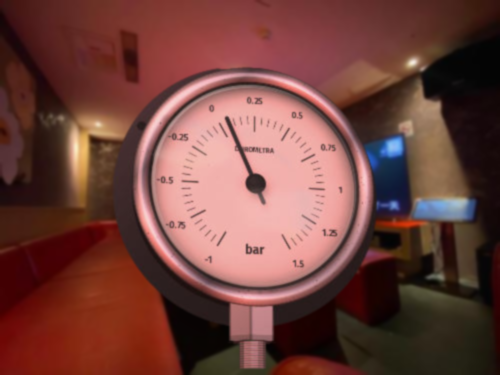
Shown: value=0.05 unit=bar
